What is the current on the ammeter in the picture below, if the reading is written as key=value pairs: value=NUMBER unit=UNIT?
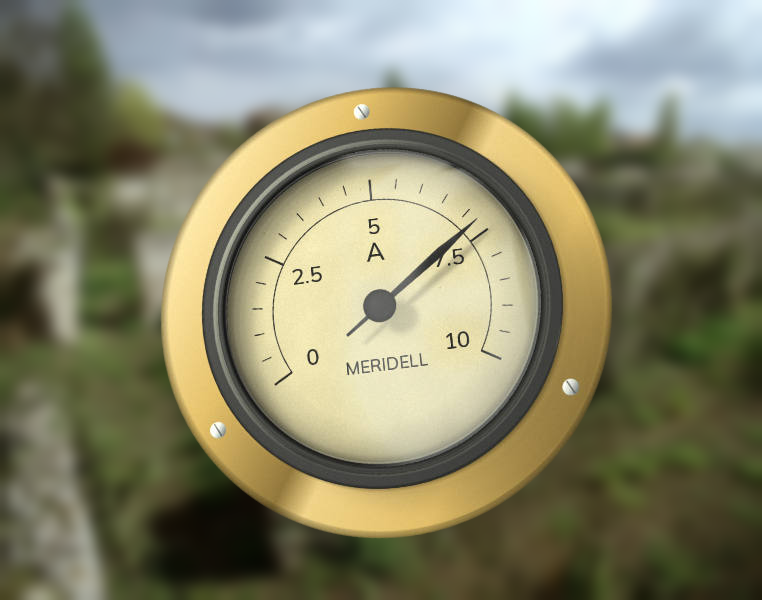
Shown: value=7.25 unit=A
